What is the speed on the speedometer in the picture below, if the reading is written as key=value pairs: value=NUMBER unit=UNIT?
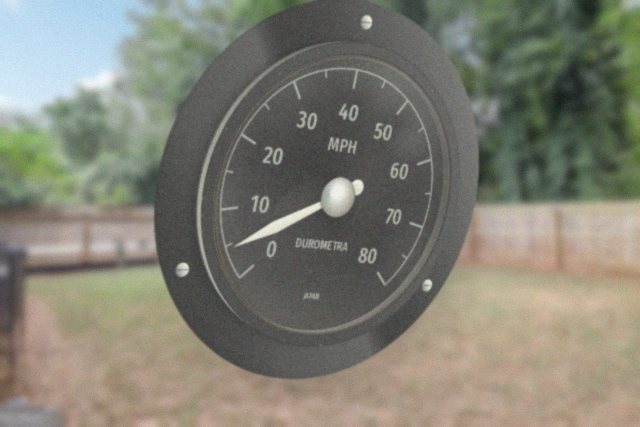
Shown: value=5 unit=mph
